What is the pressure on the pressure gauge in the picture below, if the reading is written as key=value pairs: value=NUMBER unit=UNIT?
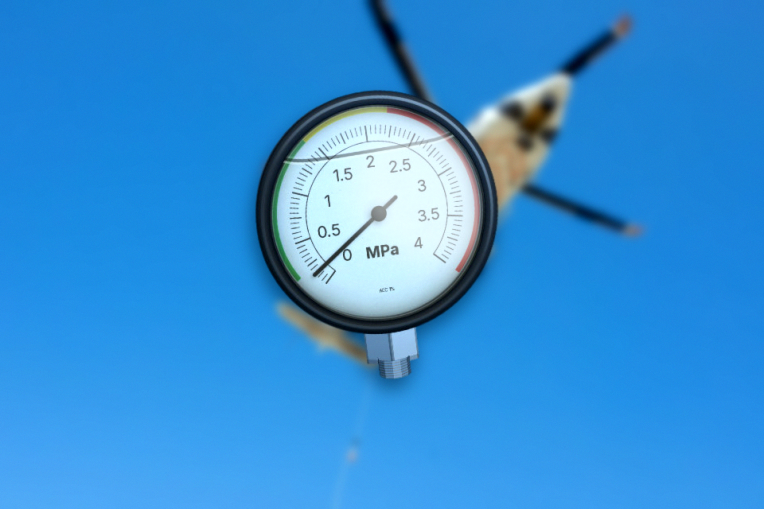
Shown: value=0.15 unit=MPa
